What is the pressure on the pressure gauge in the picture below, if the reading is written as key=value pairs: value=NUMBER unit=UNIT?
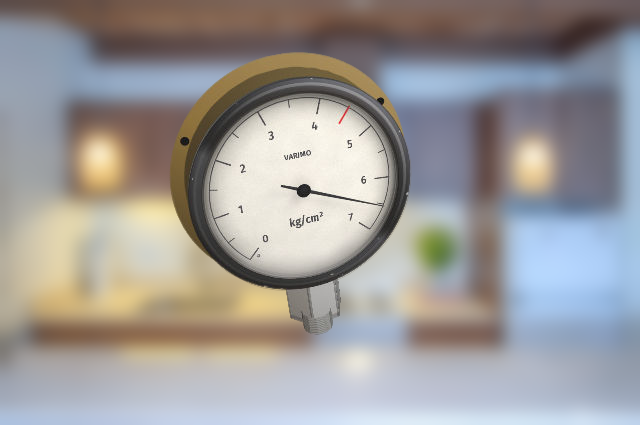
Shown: value=6.5 unit=kg/cm²
